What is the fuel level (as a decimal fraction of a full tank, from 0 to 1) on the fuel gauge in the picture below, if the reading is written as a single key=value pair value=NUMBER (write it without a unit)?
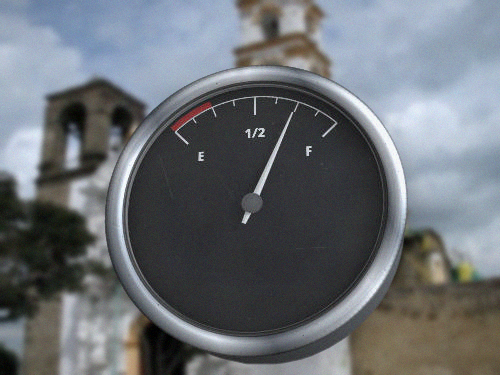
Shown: value=0.75
